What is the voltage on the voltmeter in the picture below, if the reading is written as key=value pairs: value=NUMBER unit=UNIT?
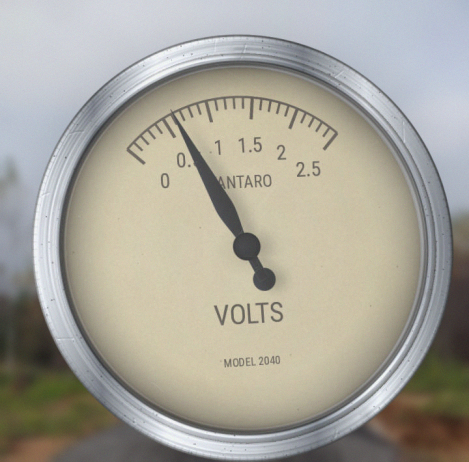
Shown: value=0.6 unit=V
